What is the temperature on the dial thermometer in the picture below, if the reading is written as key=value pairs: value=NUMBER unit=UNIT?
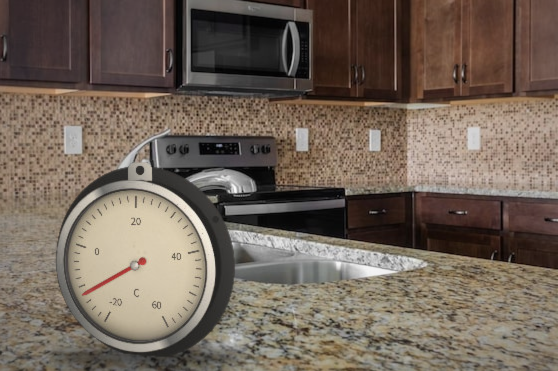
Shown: value=-12 unit=°C
